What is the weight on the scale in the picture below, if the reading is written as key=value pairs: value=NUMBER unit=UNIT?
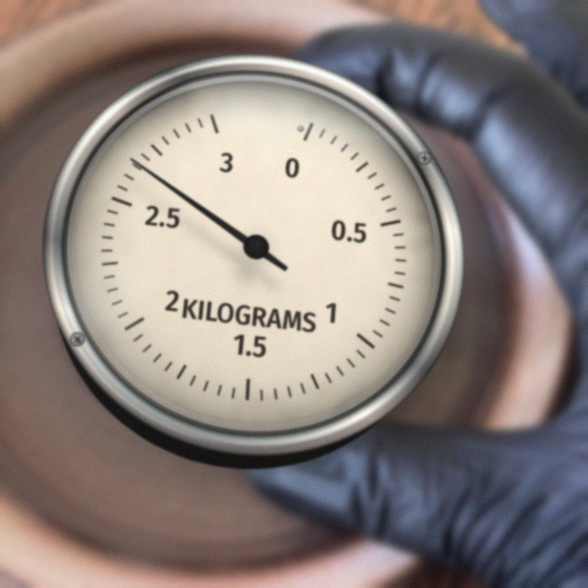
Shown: value=2.65 unit=kg
